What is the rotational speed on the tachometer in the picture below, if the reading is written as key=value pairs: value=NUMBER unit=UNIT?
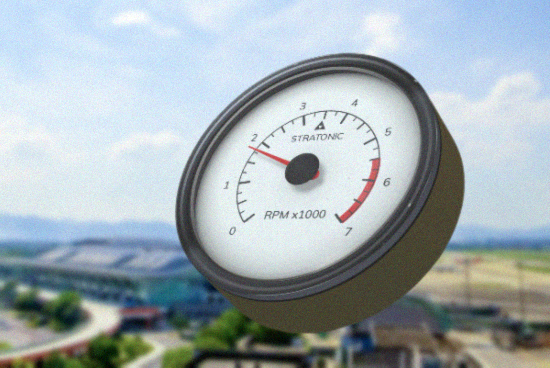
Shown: value=1750 unit=rpm
